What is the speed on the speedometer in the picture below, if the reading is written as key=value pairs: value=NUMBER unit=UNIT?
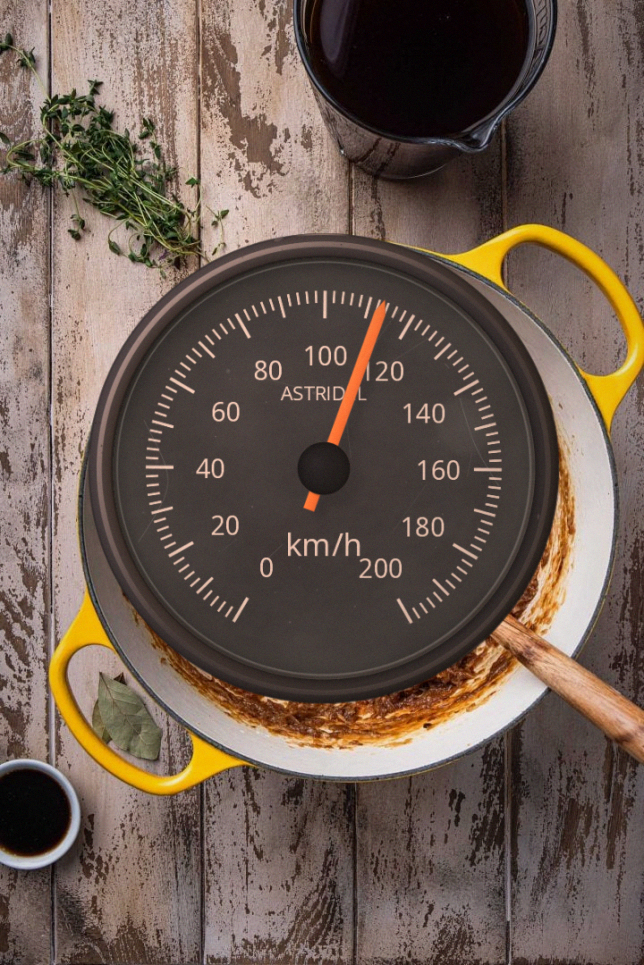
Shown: value=113 unit=km/h
